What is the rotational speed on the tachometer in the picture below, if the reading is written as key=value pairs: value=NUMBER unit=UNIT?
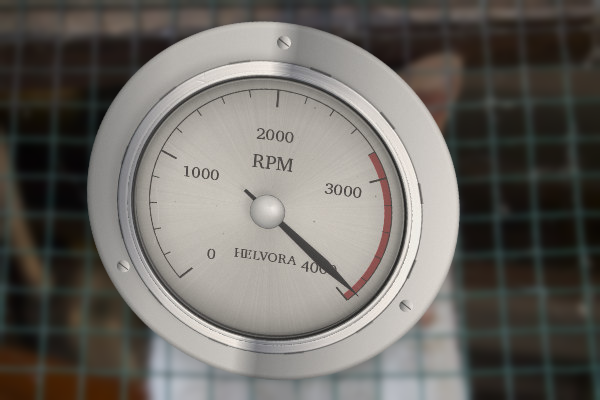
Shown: value=3900 unit=rpm
